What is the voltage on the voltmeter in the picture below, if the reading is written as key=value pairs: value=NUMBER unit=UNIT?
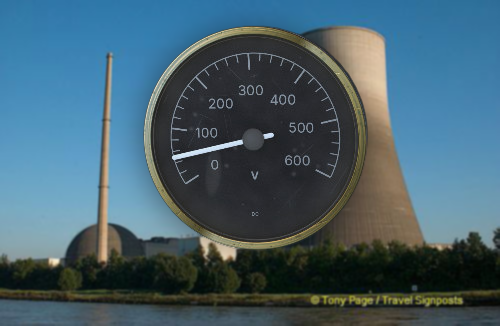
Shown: value=50 unit=V
